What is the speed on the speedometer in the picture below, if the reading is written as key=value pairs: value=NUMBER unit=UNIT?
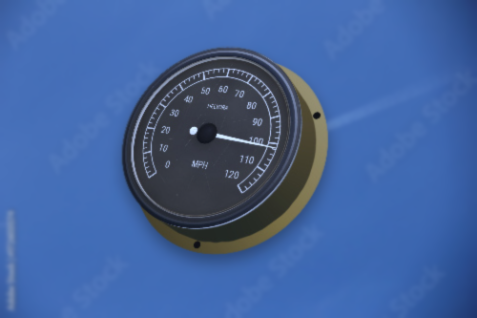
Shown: value=102 unit=mph
